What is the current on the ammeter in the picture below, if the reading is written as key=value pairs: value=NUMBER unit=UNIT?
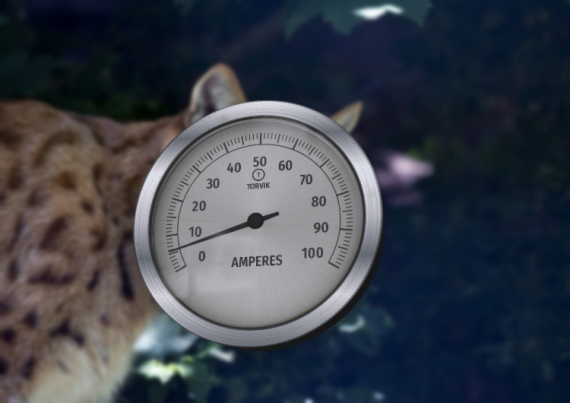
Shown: value=5 unit=A
